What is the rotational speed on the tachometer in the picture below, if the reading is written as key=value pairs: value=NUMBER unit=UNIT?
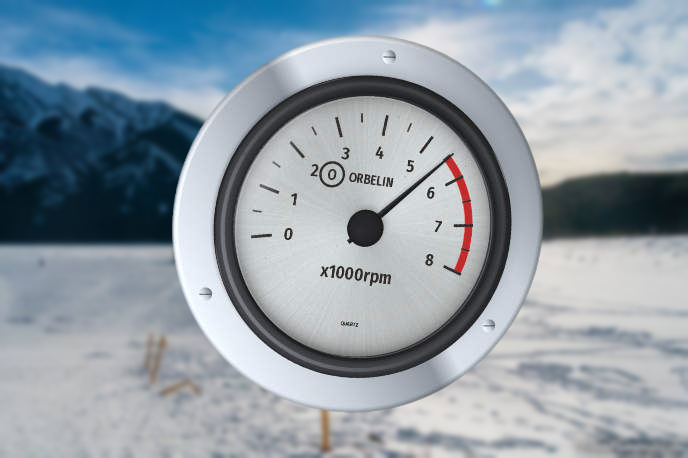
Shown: value=5500 unit=rpm
